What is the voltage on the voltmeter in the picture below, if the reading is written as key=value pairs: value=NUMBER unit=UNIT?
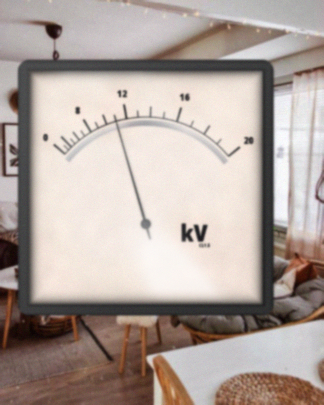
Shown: value=11 unit=kV
